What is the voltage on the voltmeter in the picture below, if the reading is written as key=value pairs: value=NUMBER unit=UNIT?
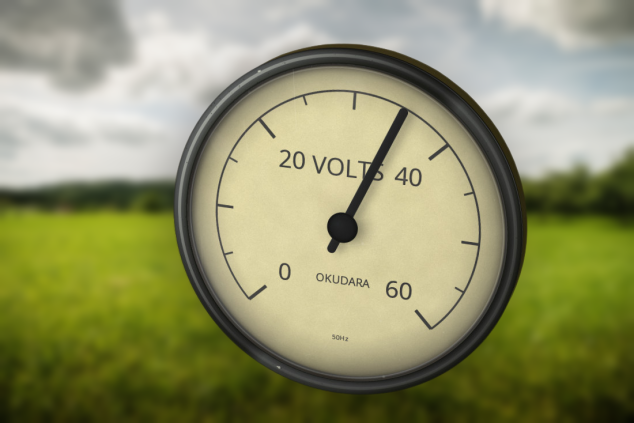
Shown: value=35 unit=V
